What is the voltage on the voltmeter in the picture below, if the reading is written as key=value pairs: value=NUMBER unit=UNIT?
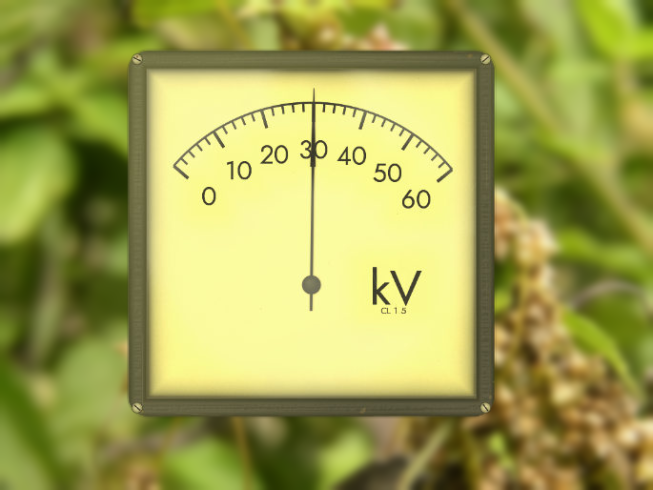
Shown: value=30 unit=kV
